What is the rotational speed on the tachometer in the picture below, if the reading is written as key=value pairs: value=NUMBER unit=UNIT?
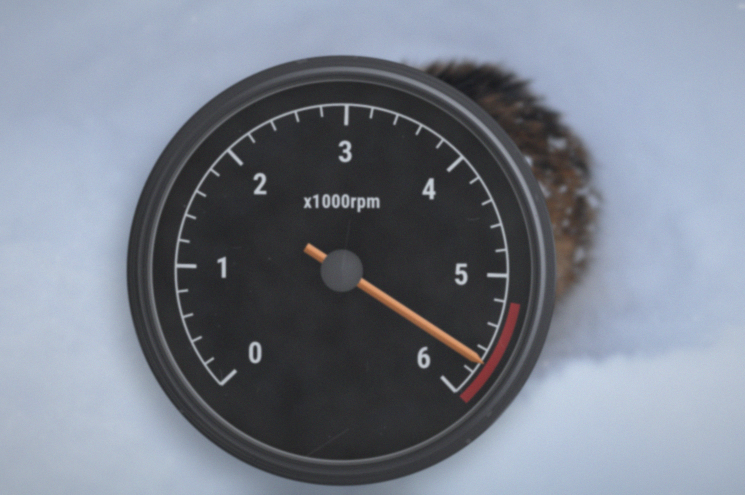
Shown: value=5700 unit=rpm
